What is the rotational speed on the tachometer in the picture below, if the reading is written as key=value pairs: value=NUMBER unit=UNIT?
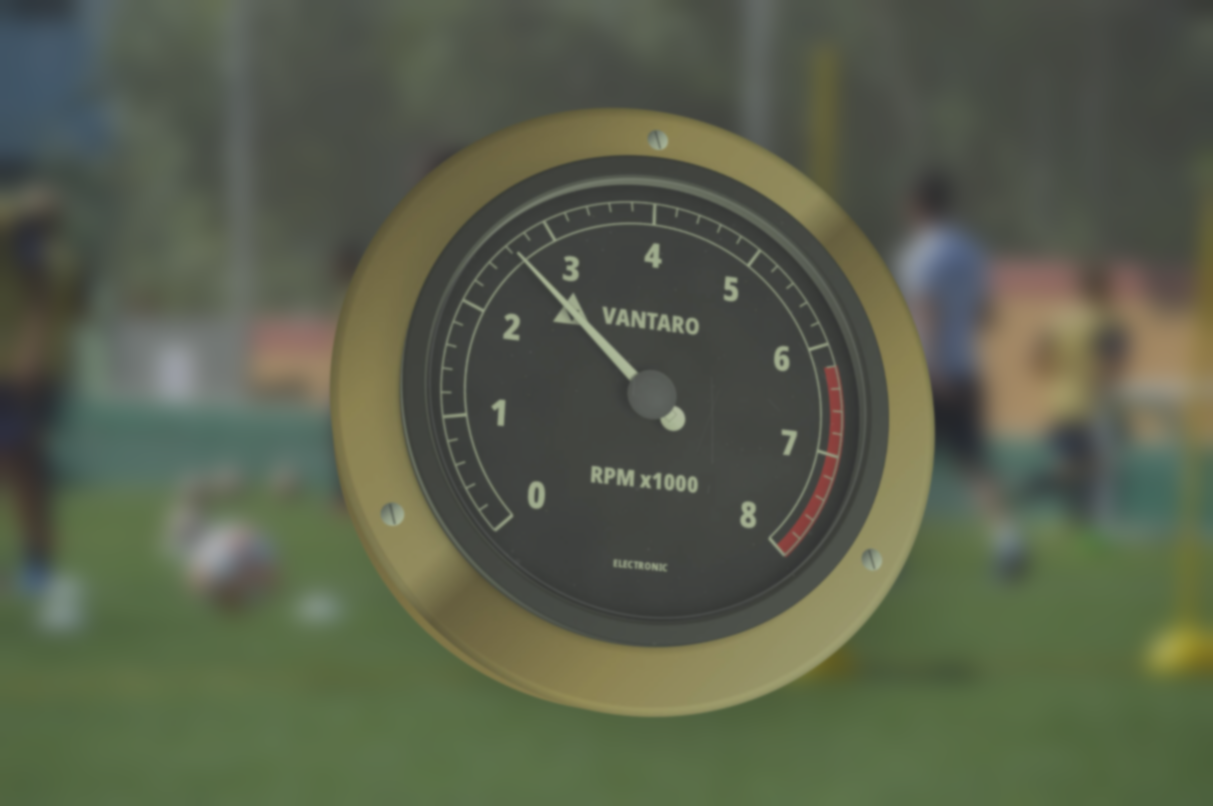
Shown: value=2600 unit=rpm
